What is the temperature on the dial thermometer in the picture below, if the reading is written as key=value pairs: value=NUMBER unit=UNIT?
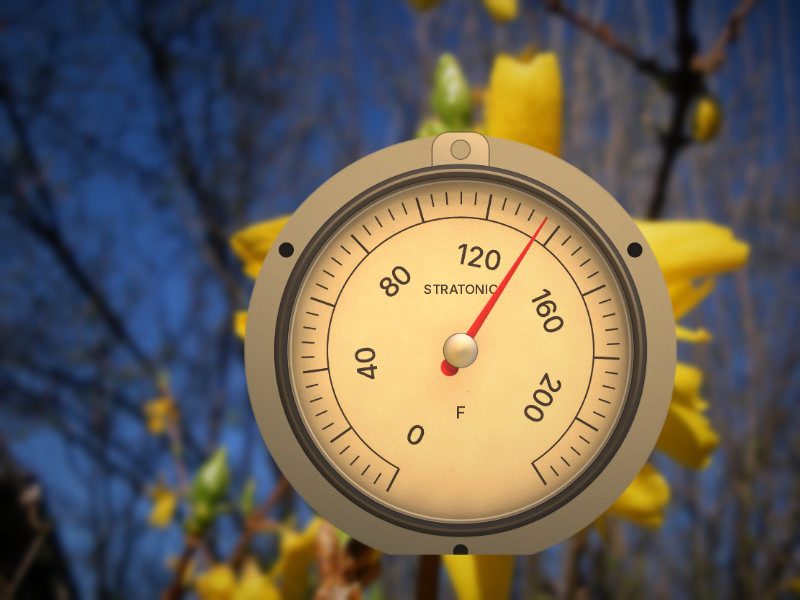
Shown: value=136 unit=°F
